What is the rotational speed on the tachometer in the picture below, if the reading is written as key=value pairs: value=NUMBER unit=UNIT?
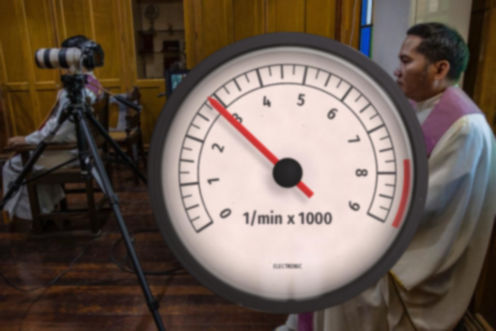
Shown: value=2875 unit=rpm
